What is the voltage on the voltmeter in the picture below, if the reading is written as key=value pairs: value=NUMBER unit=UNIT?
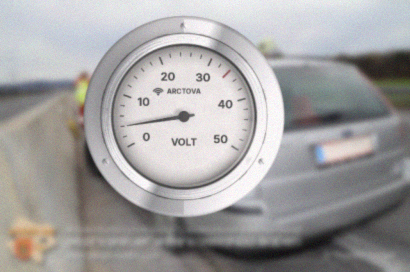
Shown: value=4 unit=V
